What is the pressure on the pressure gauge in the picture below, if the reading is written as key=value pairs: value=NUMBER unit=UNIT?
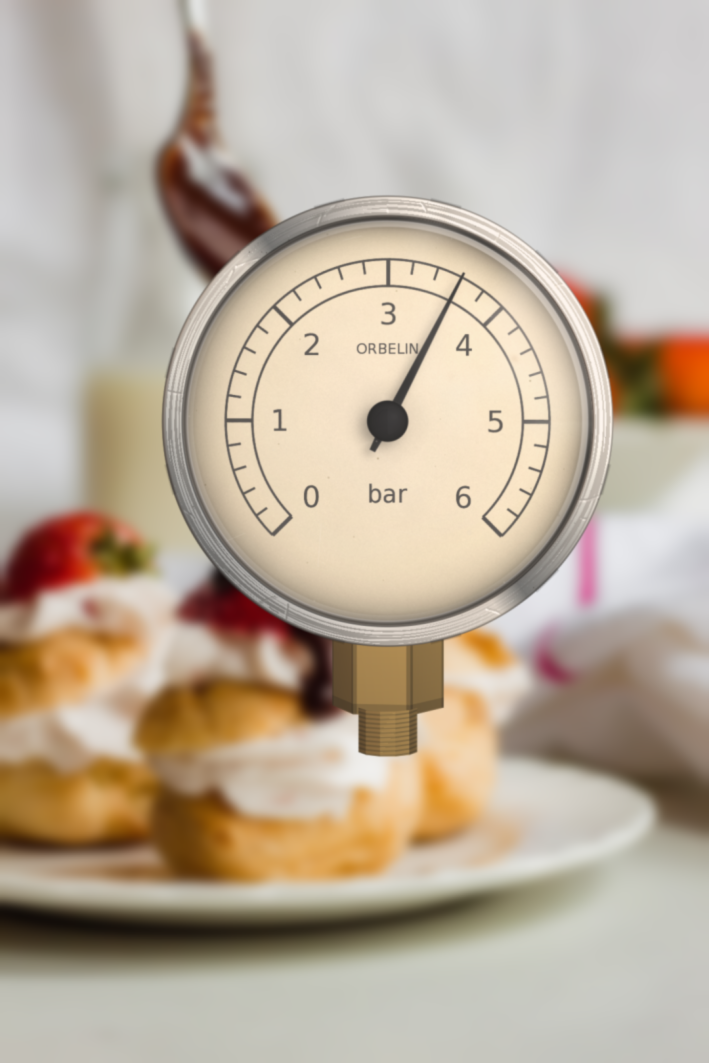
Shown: value=3.6 unit=bar
